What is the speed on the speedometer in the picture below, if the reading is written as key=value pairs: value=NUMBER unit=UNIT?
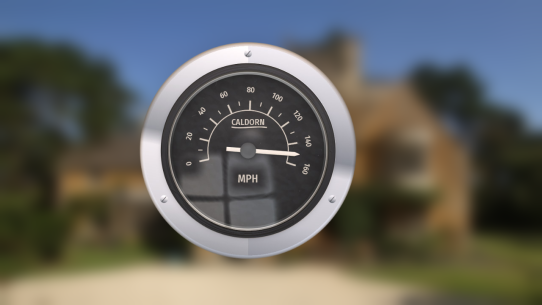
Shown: value=150 unit=mph
